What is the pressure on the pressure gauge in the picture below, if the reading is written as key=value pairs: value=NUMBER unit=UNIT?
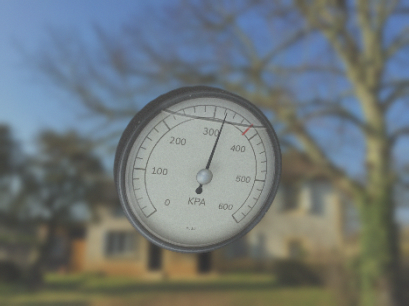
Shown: value=320 unit=kPa
